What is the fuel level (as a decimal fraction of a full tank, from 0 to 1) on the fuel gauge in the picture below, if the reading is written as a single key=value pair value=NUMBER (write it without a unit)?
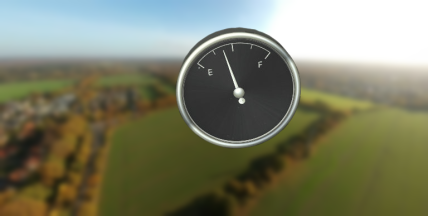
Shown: value=0.375
